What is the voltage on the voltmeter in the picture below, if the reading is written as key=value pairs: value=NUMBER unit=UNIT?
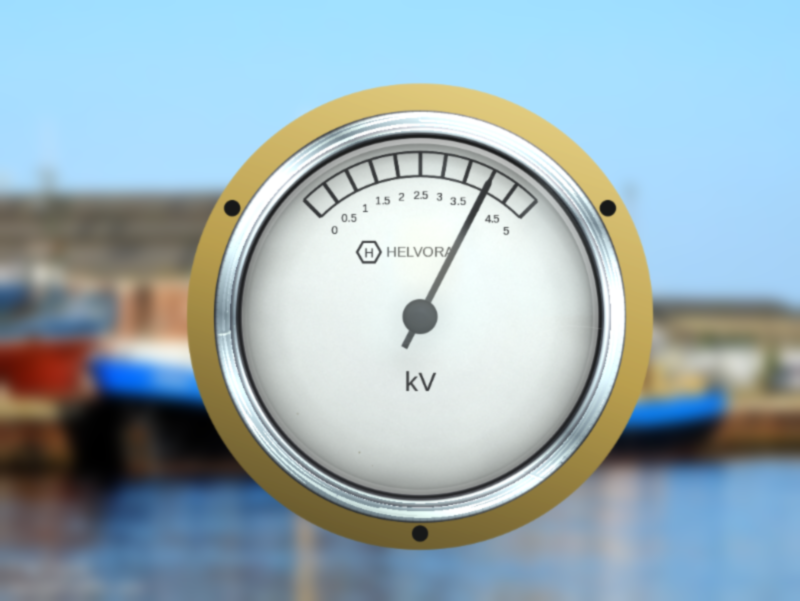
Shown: value=4 unit=kV
